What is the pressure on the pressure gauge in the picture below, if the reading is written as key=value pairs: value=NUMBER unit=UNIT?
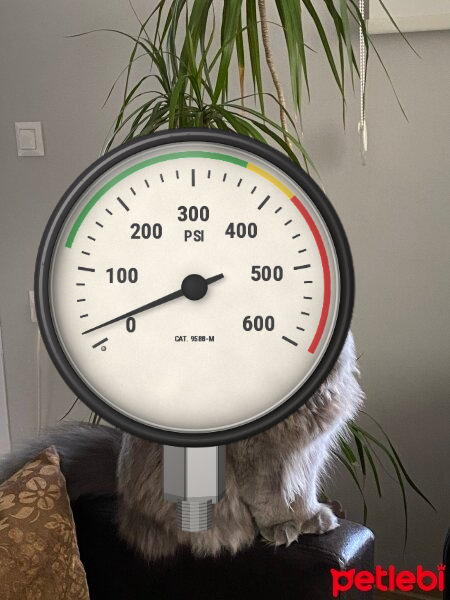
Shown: value=20 unit=psi
